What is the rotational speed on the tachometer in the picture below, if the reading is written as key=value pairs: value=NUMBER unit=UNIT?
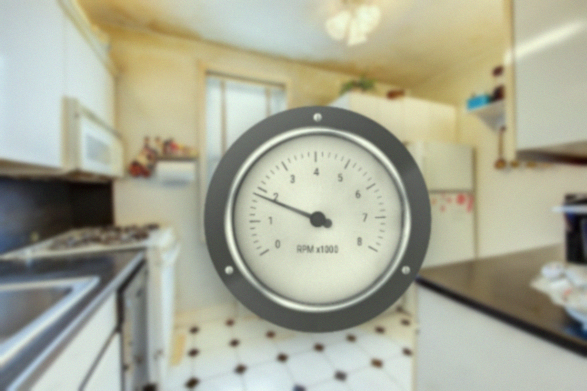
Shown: value=1800 unit=rpm
